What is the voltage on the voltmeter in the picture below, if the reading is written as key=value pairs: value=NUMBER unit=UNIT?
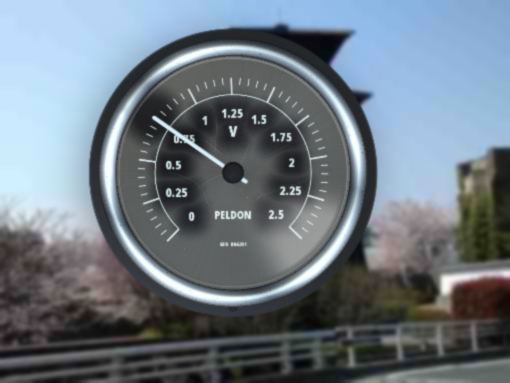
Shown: value=0.75 unit=V
